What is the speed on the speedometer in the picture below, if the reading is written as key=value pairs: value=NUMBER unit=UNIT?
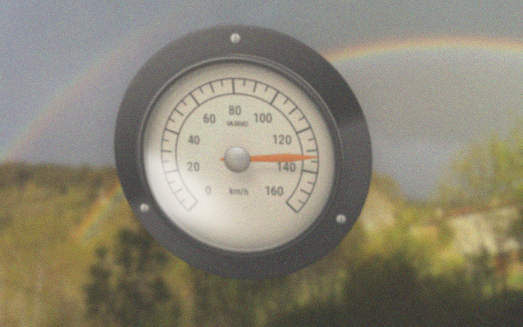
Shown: value=132.5 unit=km/h
